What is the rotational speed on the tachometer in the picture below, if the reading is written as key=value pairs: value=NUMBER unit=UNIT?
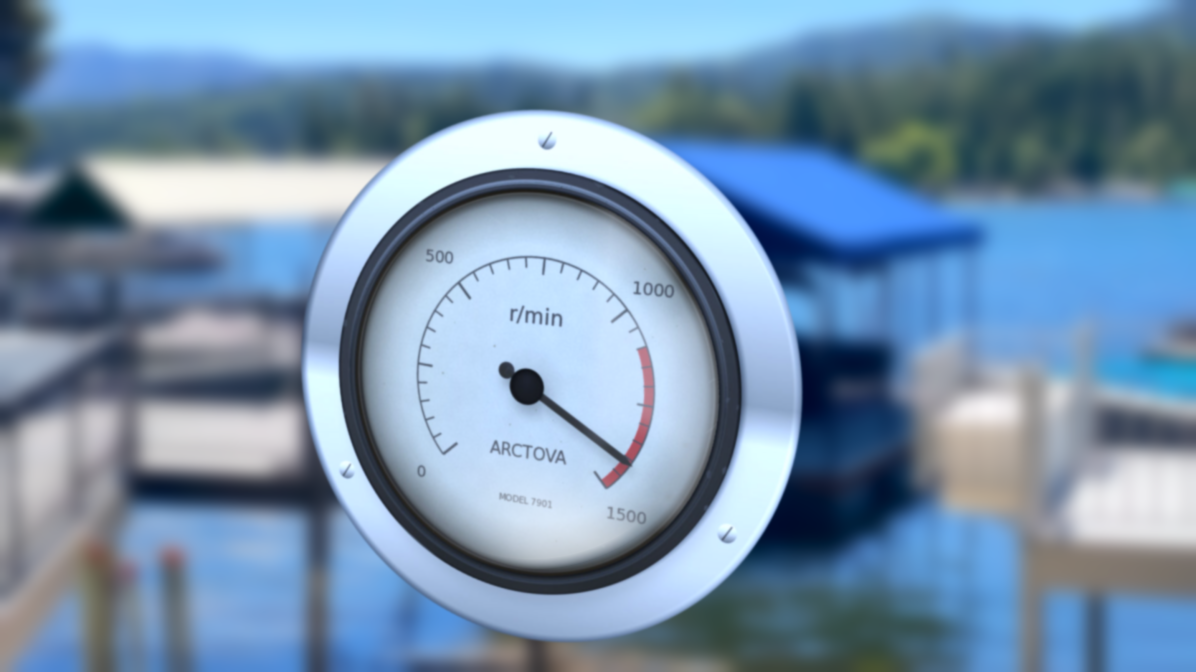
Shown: value=1400 unit=rpm
